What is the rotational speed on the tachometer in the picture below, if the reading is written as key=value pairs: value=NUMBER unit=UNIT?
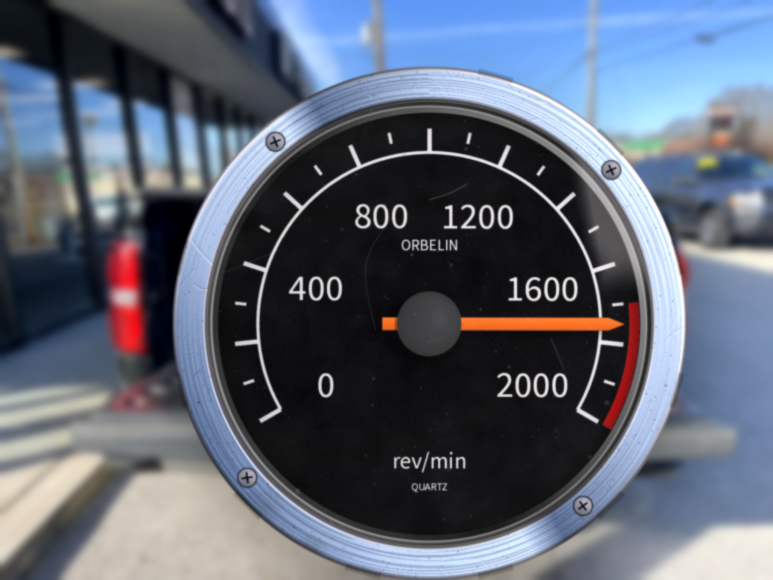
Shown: value=1750 unit=rpm
